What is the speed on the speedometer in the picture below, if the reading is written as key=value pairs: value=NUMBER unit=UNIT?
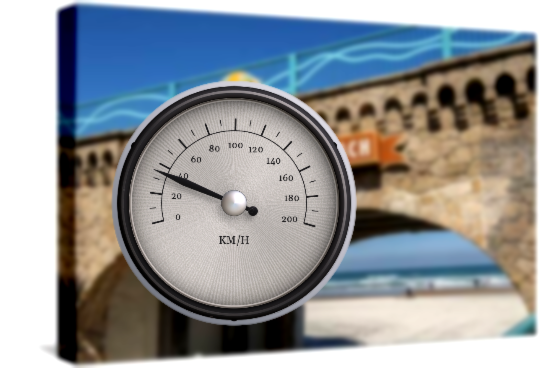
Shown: value=35 unit=km/h
